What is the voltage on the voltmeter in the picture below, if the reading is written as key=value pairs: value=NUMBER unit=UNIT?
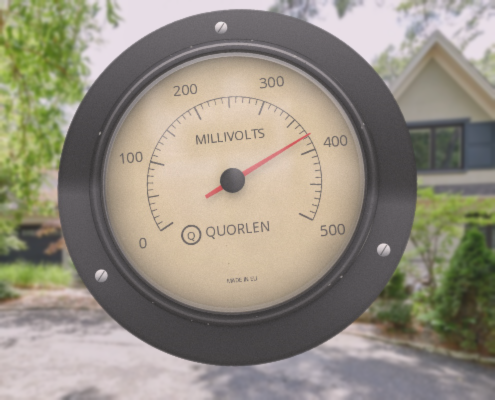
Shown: value=380 unit=mV
